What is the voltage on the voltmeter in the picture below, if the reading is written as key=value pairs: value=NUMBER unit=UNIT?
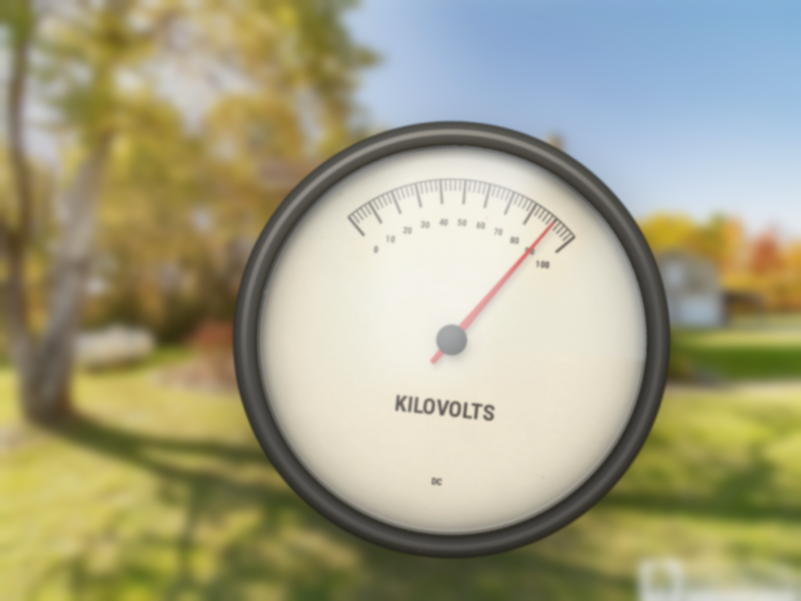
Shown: value=90 unit=kV
